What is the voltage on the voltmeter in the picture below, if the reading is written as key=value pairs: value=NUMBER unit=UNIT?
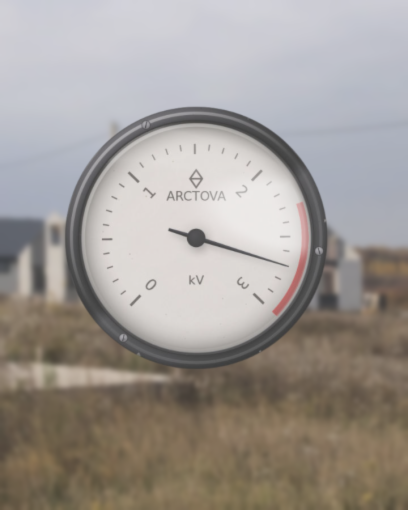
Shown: value=2.7 unit=kV
